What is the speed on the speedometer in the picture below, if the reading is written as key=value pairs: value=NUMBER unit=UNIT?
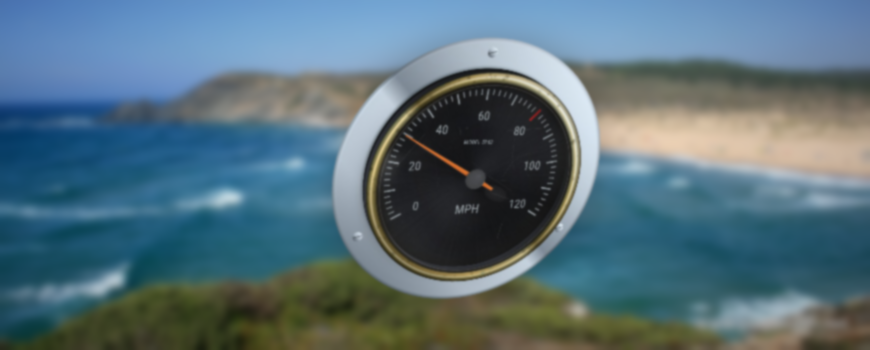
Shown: value=30 unit=mph
